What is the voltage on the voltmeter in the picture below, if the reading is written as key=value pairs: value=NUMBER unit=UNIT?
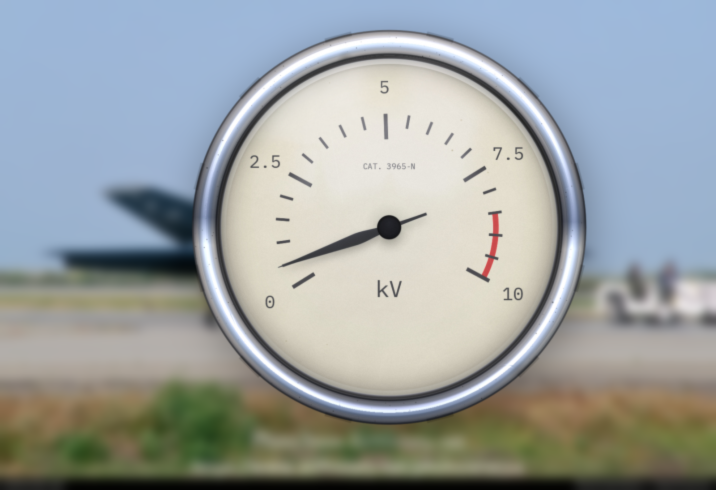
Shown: value=0.5 unit=kV
